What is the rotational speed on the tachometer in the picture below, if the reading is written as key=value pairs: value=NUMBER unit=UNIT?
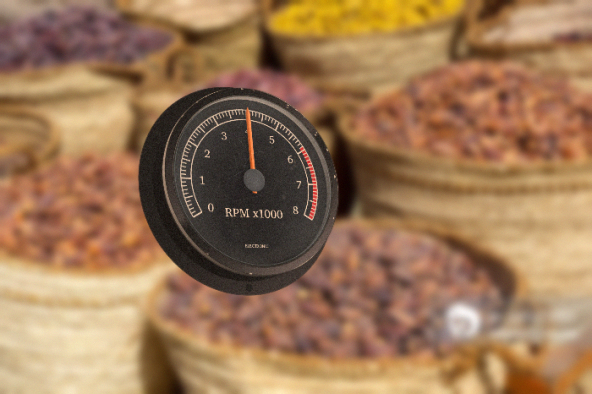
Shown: value=4000 unit=rpm
